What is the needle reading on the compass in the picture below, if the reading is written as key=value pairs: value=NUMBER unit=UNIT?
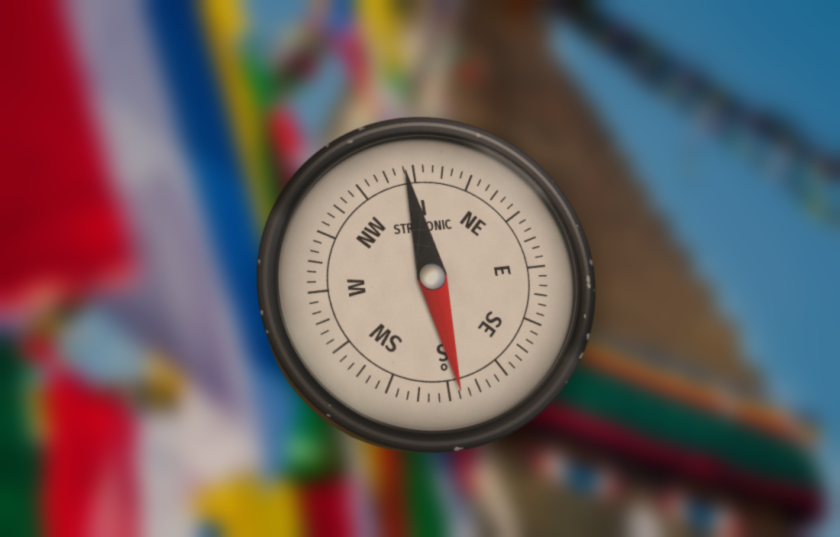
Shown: value=175 unit=°
